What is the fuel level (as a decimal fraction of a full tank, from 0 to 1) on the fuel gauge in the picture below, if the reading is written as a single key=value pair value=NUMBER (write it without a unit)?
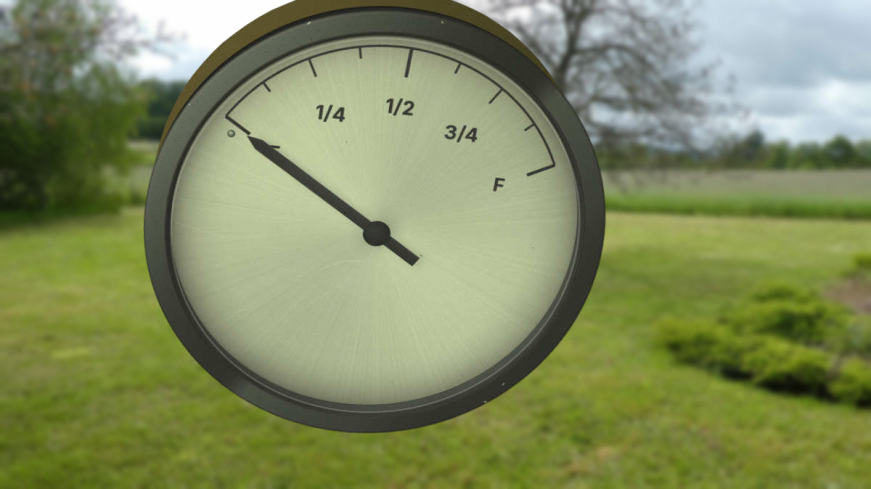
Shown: value=0
